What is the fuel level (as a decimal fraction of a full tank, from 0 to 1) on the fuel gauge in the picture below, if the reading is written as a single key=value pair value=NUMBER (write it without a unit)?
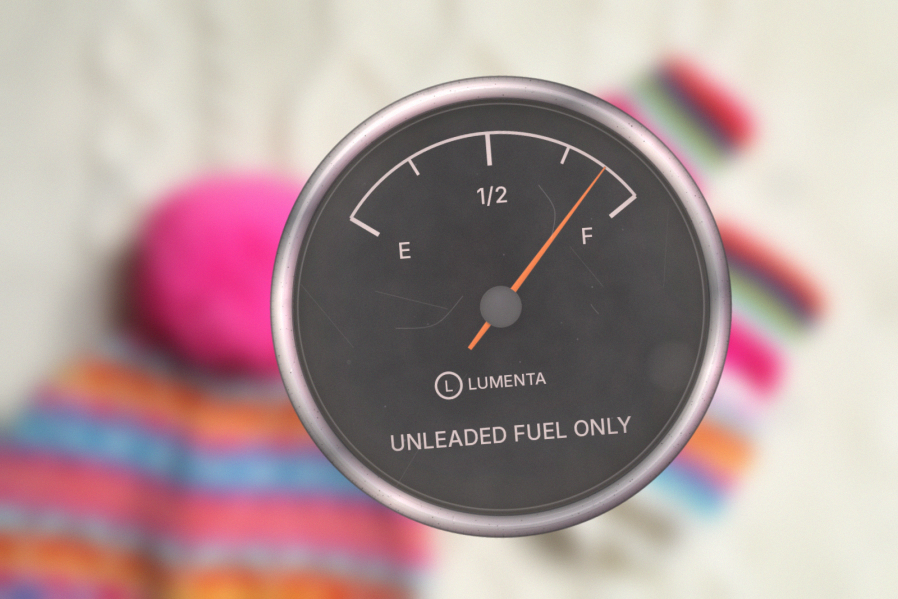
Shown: value=0.875
